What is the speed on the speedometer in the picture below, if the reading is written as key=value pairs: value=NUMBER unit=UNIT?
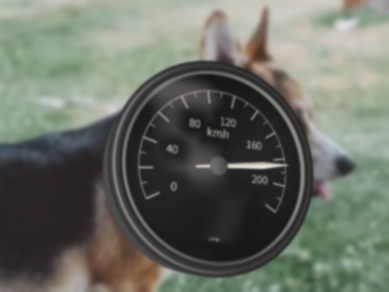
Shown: value=185 unit=km/h
